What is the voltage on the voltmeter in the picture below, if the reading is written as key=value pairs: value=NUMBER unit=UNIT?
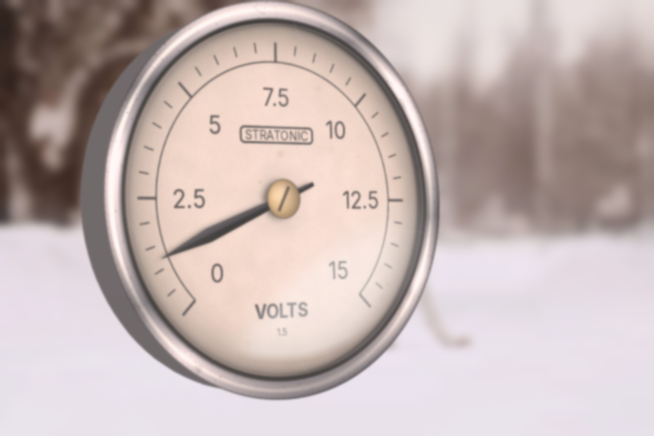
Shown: value=1.25 unit=V
